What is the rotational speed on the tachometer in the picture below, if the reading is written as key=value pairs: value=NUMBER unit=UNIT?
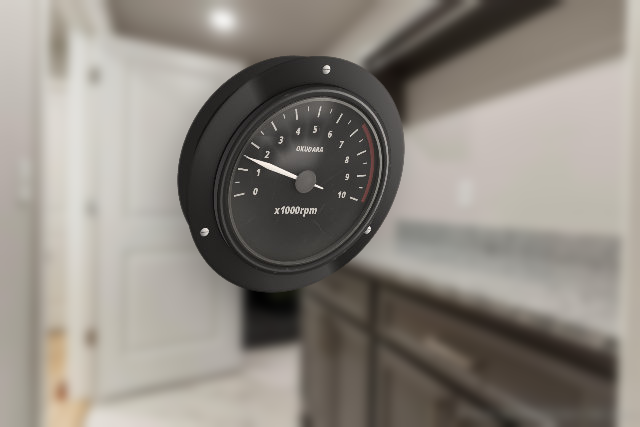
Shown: value=1500 unit=rpm
